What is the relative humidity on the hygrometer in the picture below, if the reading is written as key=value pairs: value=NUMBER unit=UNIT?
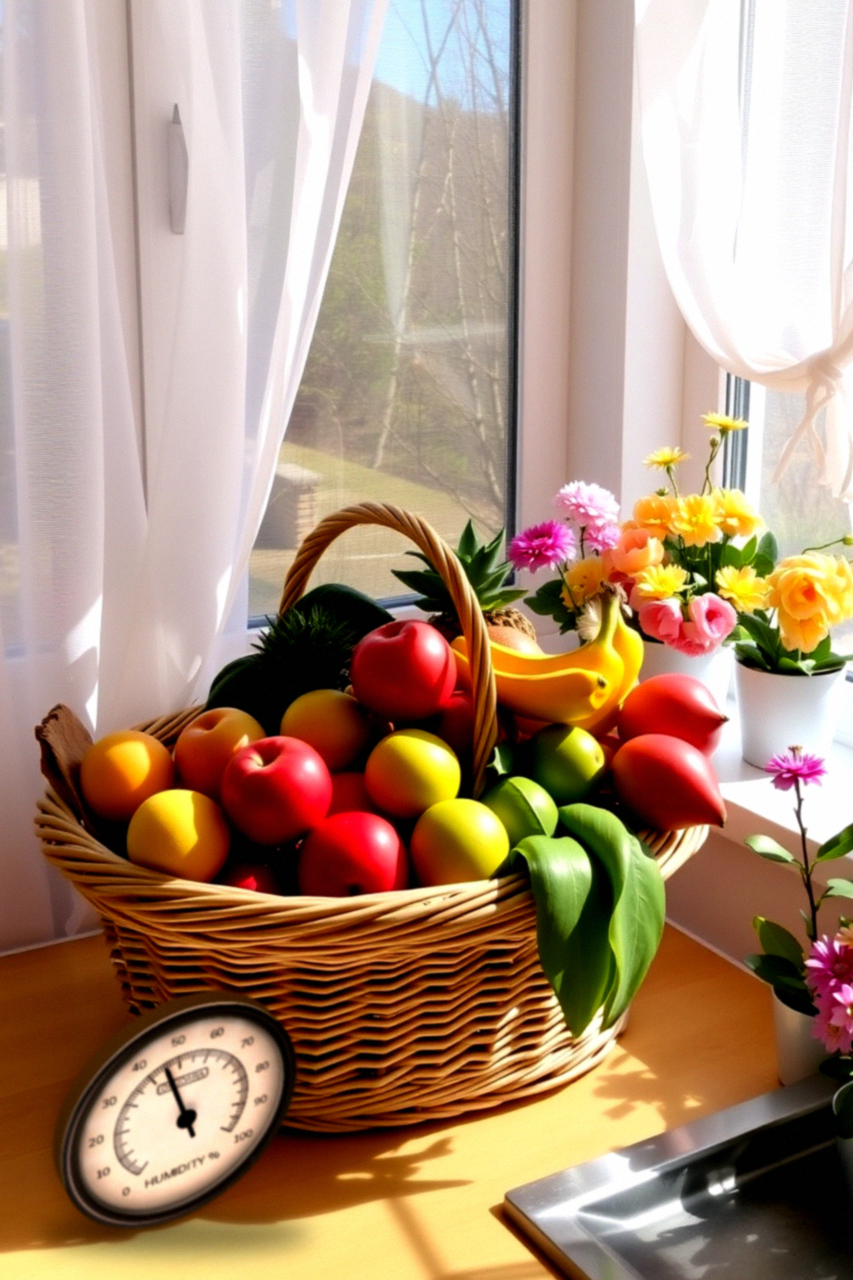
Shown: value=45 unit=%
